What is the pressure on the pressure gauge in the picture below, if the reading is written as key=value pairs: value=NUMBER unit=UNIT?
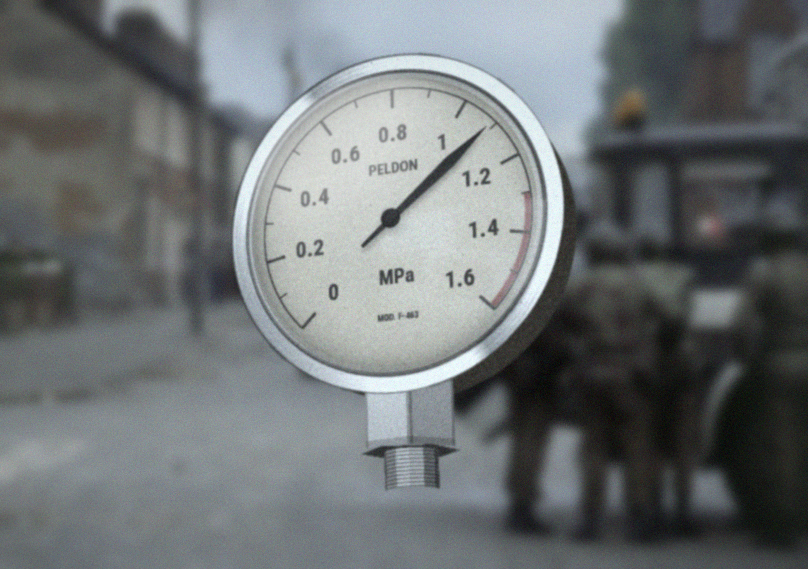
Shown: value=1.1 unit=MPa
